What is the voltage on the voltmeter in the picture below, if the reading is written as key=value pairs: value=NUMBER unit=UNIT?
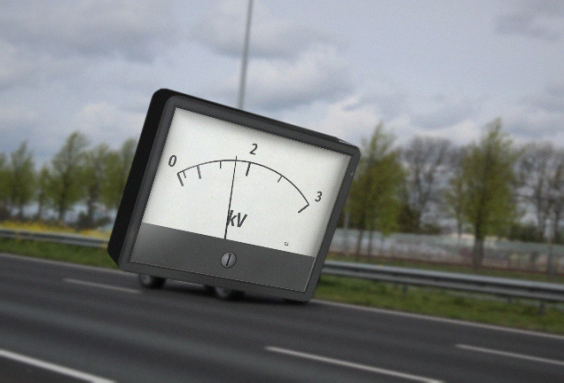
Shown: value=1.75 unit=kV
